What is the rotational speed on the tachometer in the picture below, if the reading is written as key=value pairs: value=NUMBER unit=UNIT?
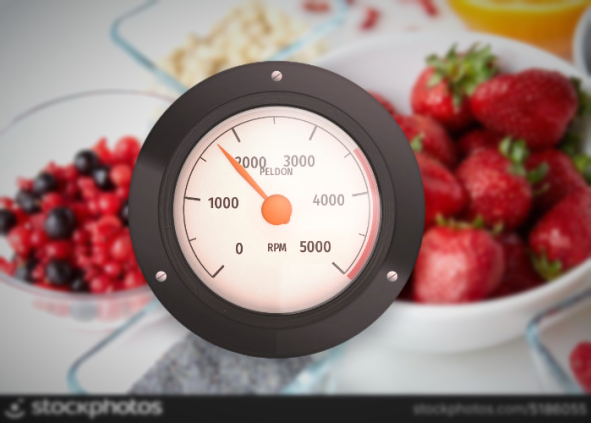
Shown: value=1750 unit=rpm
